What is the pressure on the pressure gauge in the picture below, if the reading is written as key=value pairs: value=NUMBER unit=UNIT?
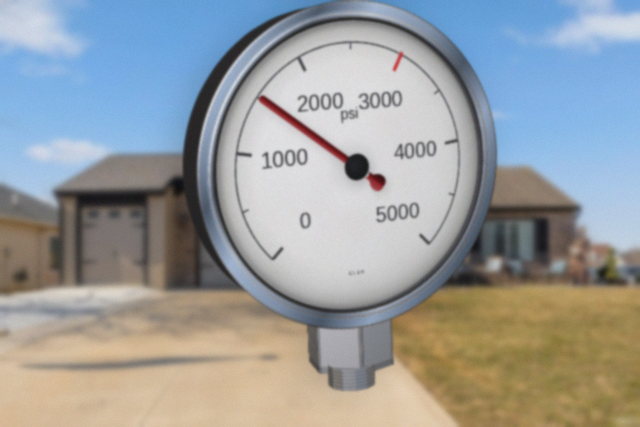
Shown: value=1500 unit=psi
